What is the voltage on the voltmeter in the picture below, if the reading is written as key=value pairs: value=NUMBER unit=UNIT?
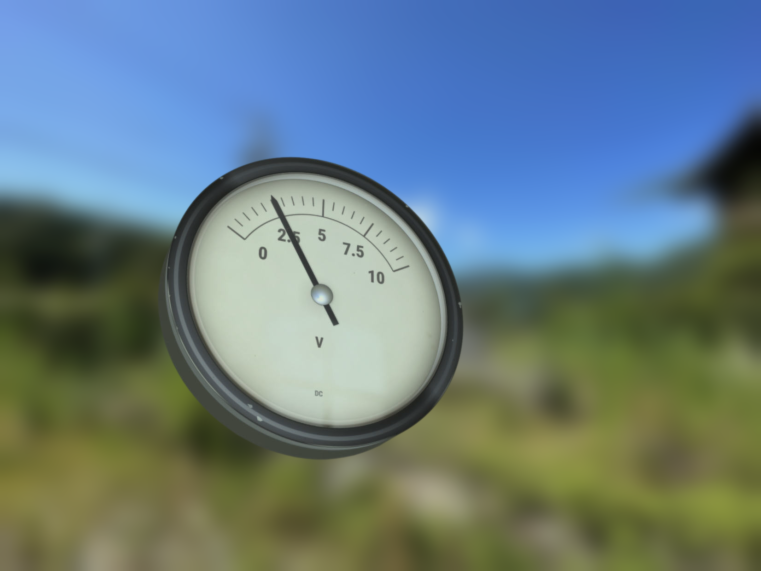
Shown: value=2.5 unit=V
